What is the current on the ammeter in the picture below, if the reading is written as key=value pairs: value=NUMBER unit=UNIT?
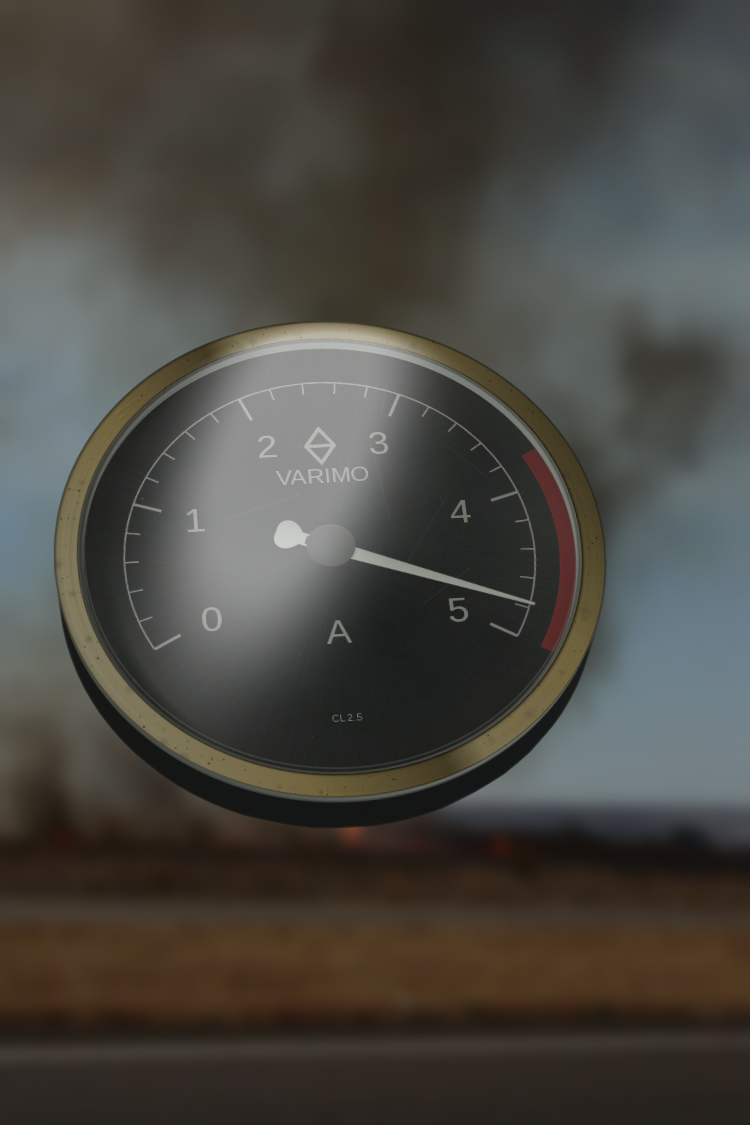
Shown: value=4.8 unit=A
